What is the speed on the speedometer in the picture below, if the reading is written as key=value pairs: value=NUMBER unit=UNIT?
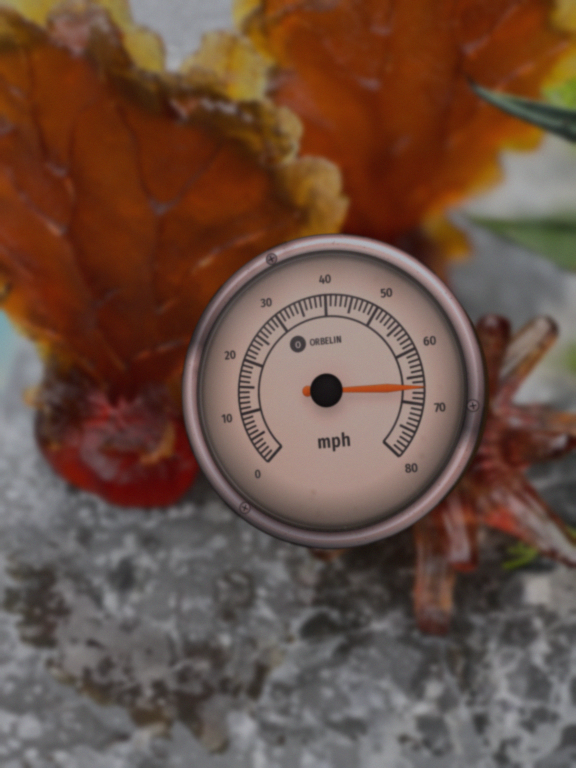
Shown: value=67 unit=mph
